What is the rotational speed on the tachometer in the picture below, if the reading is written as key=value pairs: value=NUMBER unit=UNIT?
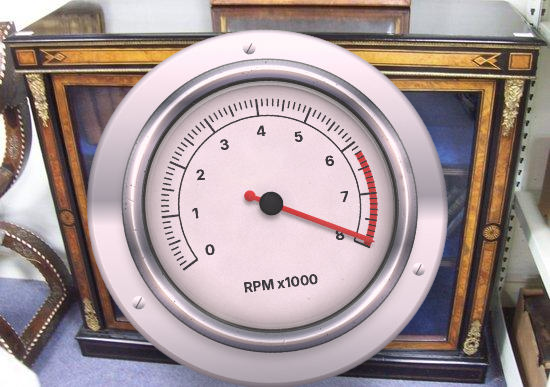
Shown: value=7900 unit=rpm
